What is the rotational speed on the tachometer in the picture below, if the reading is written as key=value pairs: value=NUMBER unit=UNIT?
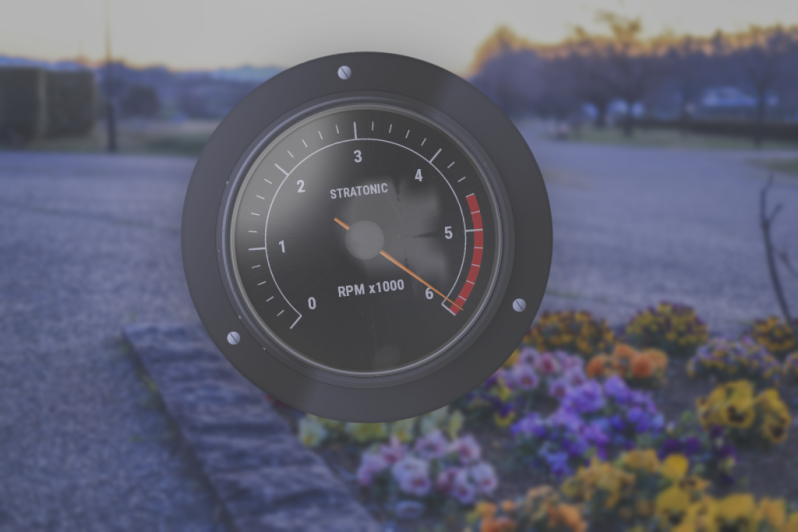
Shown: value=5900 unit=rpm
